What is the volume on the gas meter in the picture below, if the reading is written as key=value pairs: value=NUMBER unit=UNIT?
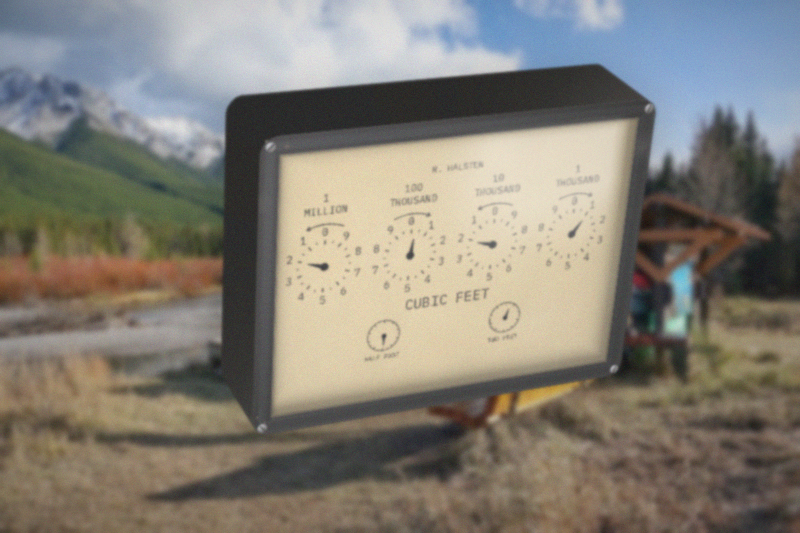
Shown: value=202100 unit=ft³
